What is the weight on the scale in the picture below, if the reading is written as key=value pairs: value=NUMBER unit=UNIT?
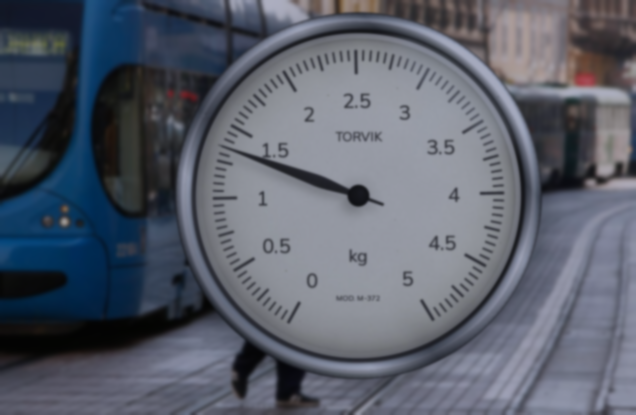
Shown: value=1.35 unit=kg
